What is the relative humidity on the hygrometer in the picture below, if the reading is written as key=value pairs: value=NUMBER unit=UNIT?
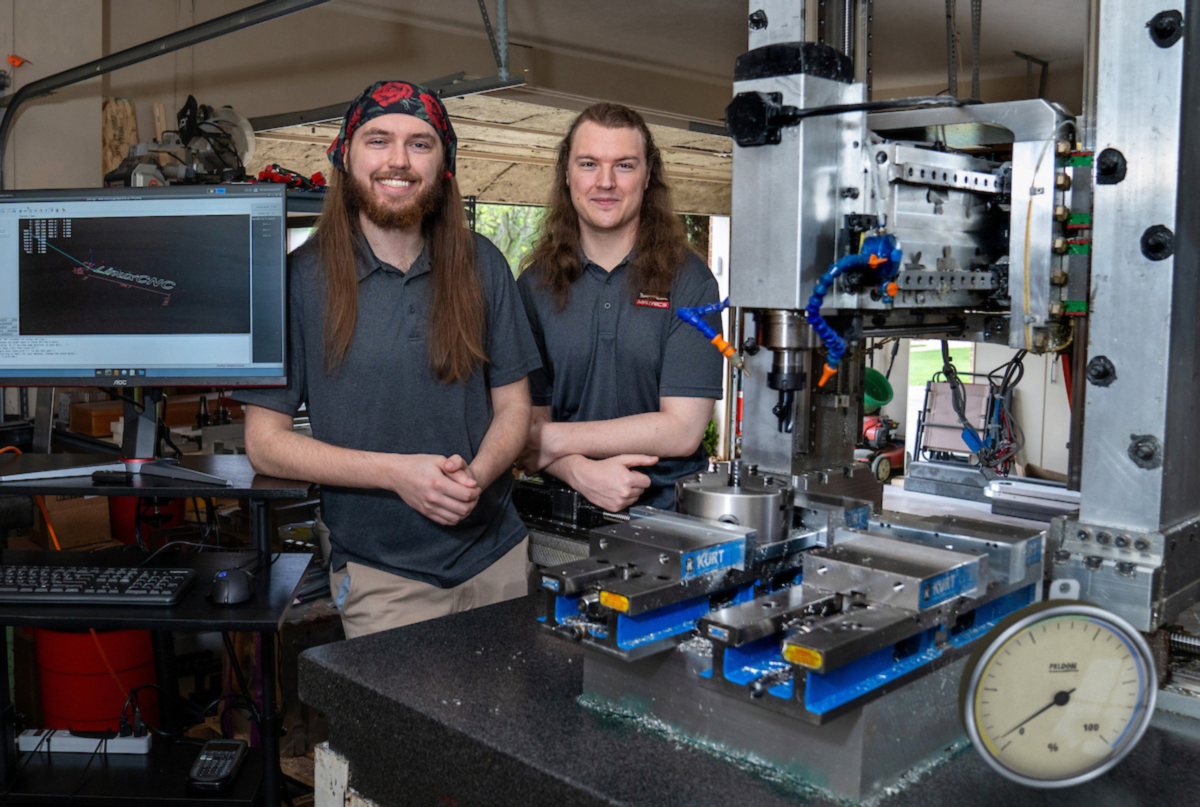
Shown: value=4 unit=%
